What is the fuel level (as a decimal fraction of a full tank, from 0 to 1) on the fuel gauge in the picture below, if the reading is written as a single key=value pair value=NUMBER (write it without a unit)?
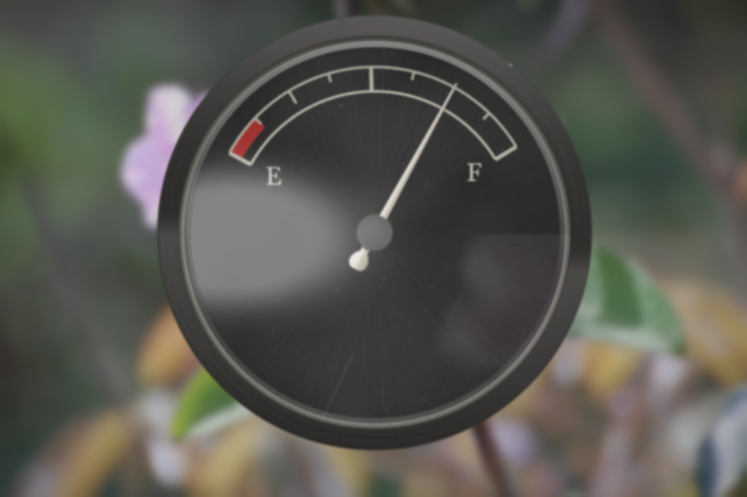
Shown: value=0.75
